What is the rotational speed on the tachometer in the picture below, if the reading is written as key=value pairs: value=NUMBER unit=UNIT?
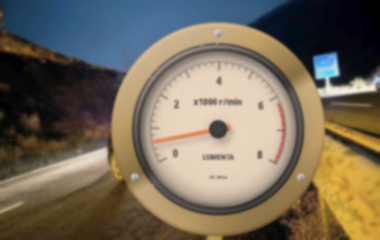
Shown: value=600 unit=rpm
